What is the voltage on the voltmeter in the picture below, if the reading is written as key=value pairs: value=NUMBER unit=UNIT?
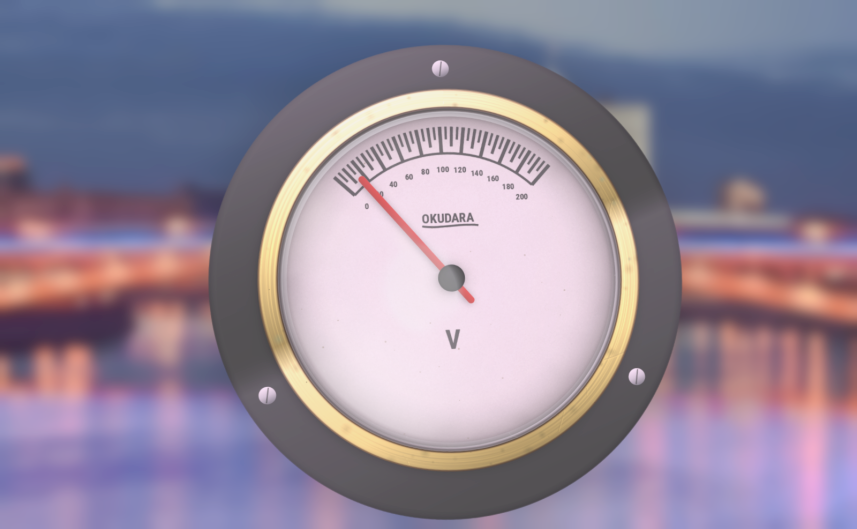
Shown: value=15 unit=V
